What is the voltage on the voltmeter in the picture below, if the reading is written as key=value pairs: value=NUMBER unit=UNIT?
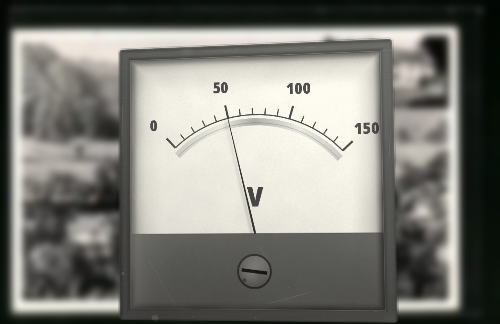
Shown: value=50 unit=V
